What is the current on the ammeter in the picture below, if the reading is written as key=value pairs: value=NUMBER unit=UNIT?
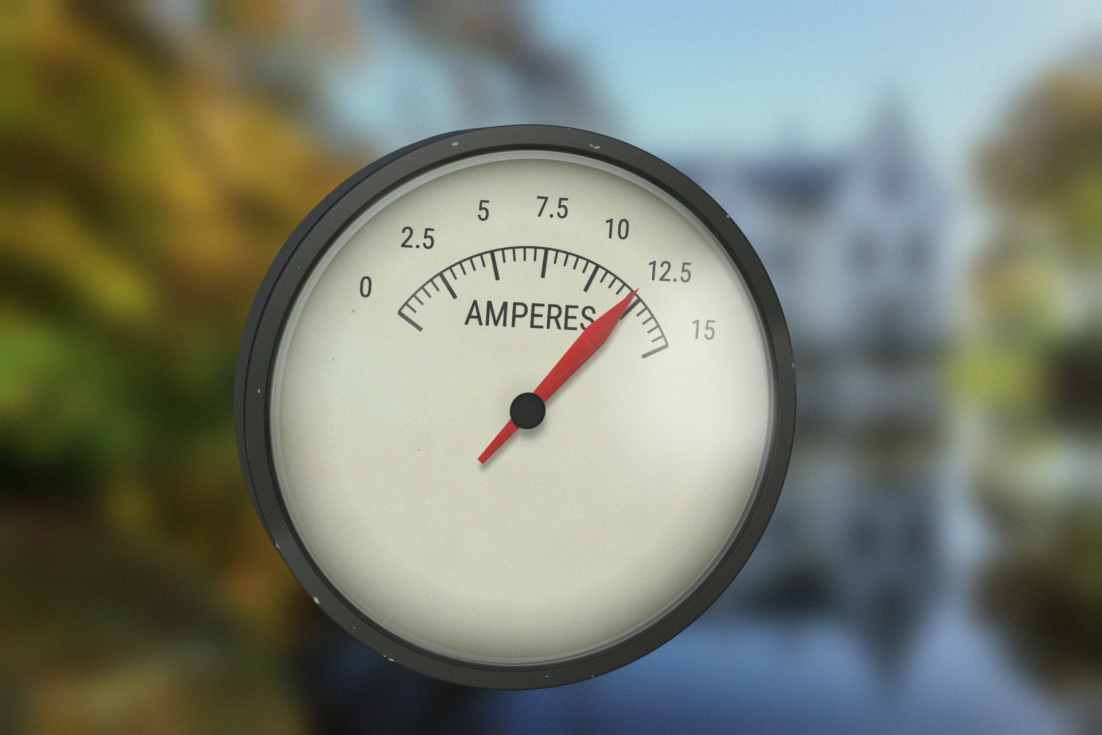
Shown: value=12 unit=A
